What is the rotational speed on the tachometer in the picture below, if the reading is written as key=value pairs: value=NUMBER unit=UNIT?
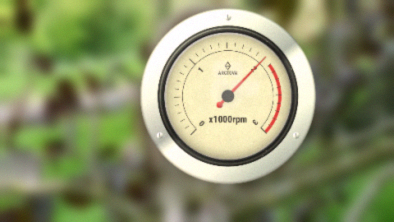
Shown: value=2000 unit=rpm
